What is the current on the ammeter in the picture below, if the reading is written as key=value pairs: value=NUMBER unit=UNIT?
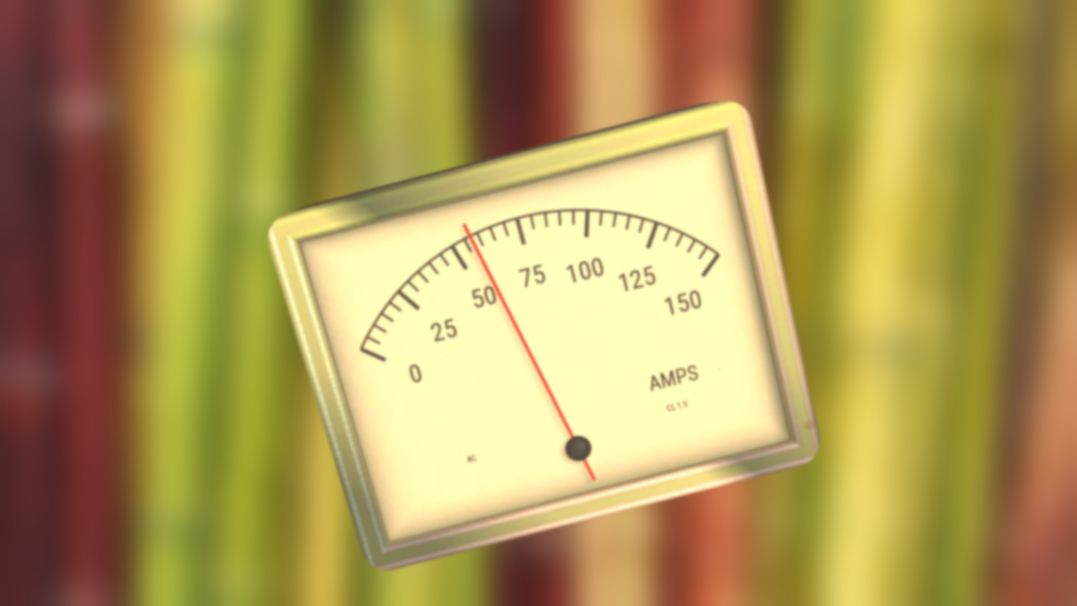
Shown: value=57.5 unit=A
